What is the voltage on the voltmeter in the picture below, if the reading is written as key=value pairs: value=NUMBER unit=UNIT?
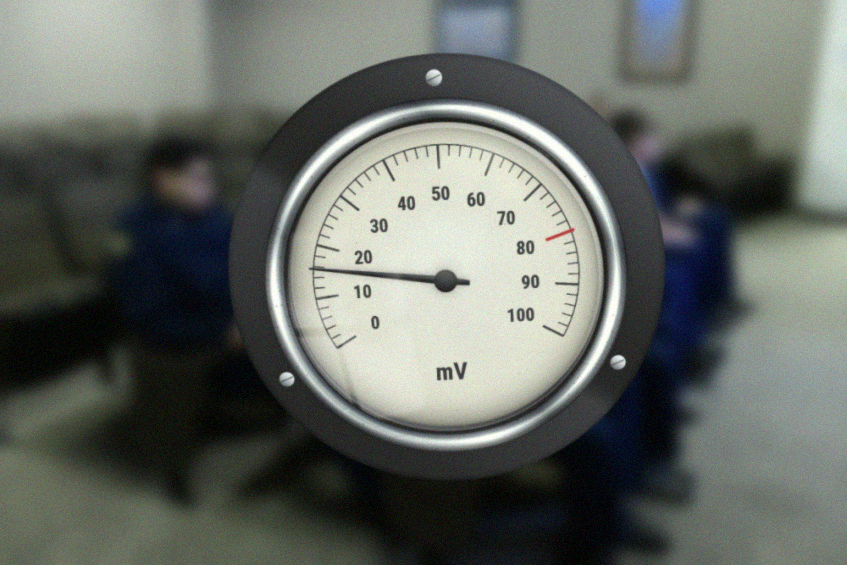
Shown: value=16 unit=mV
